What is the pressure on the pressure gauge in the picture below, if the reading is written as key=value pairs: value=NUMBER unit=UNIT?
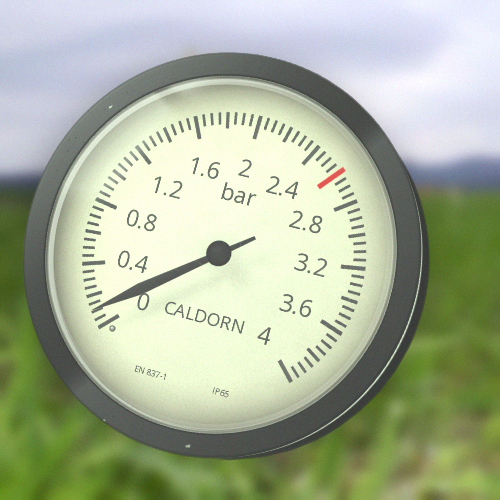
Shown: value=0.1 unit=bar
